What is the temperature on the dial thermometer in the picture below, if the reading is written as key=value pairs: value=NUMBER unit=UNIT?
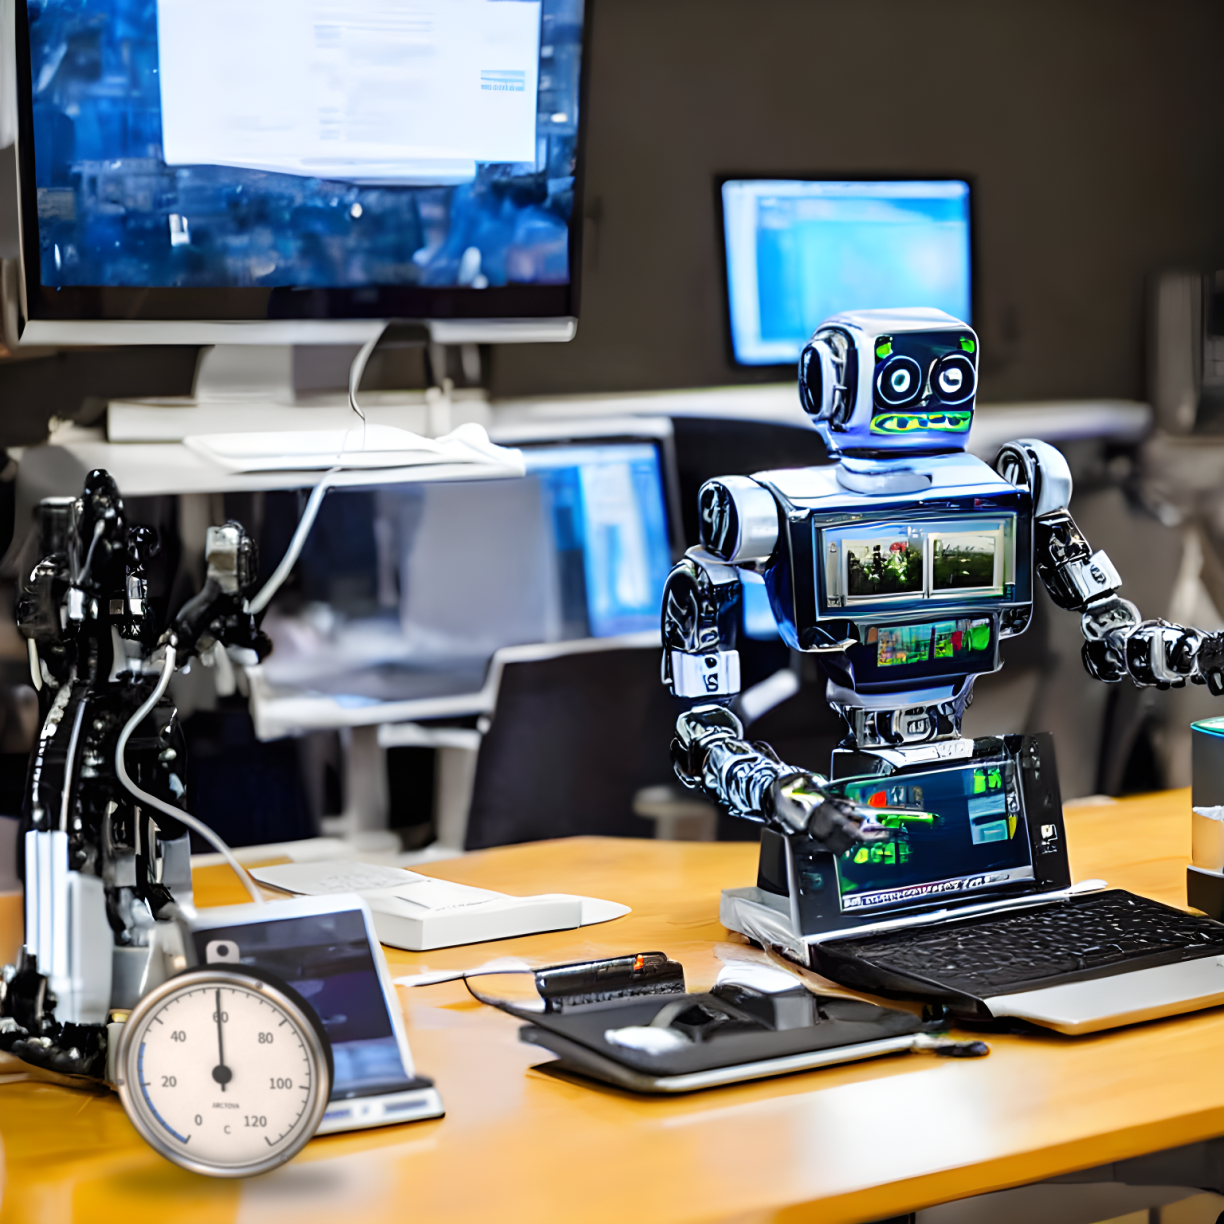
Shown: value=60 unit=°C
